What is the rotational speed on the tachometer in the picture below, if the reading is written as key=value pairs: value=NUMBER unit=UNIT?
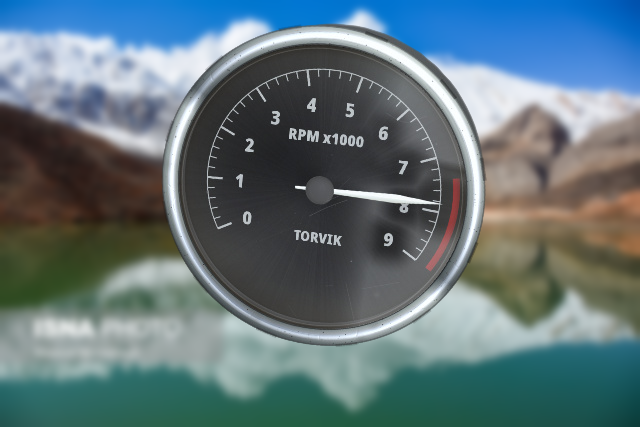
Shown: value=7800 unit=rpm
